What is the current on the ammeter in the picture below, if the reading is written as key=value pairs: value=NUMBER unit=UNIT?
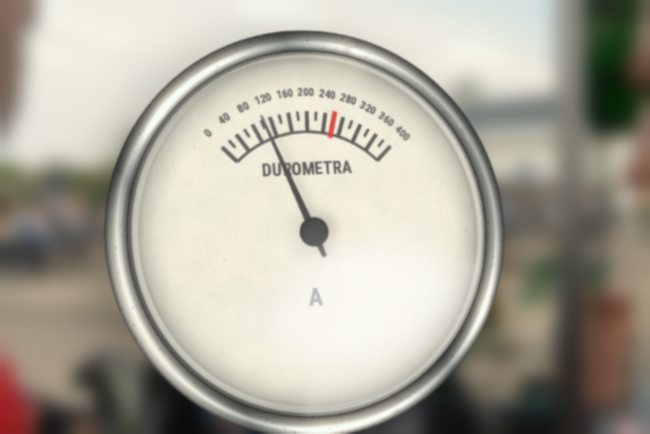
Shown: value=100 unit=A
